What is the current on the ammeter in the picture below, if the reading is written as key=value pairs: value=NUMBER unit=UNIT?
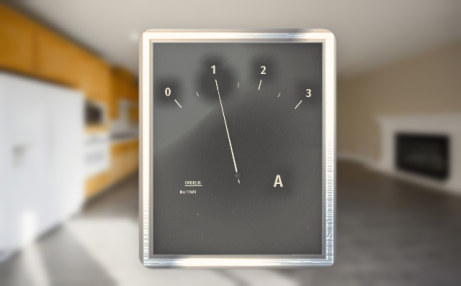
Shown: value=1 unit=A
